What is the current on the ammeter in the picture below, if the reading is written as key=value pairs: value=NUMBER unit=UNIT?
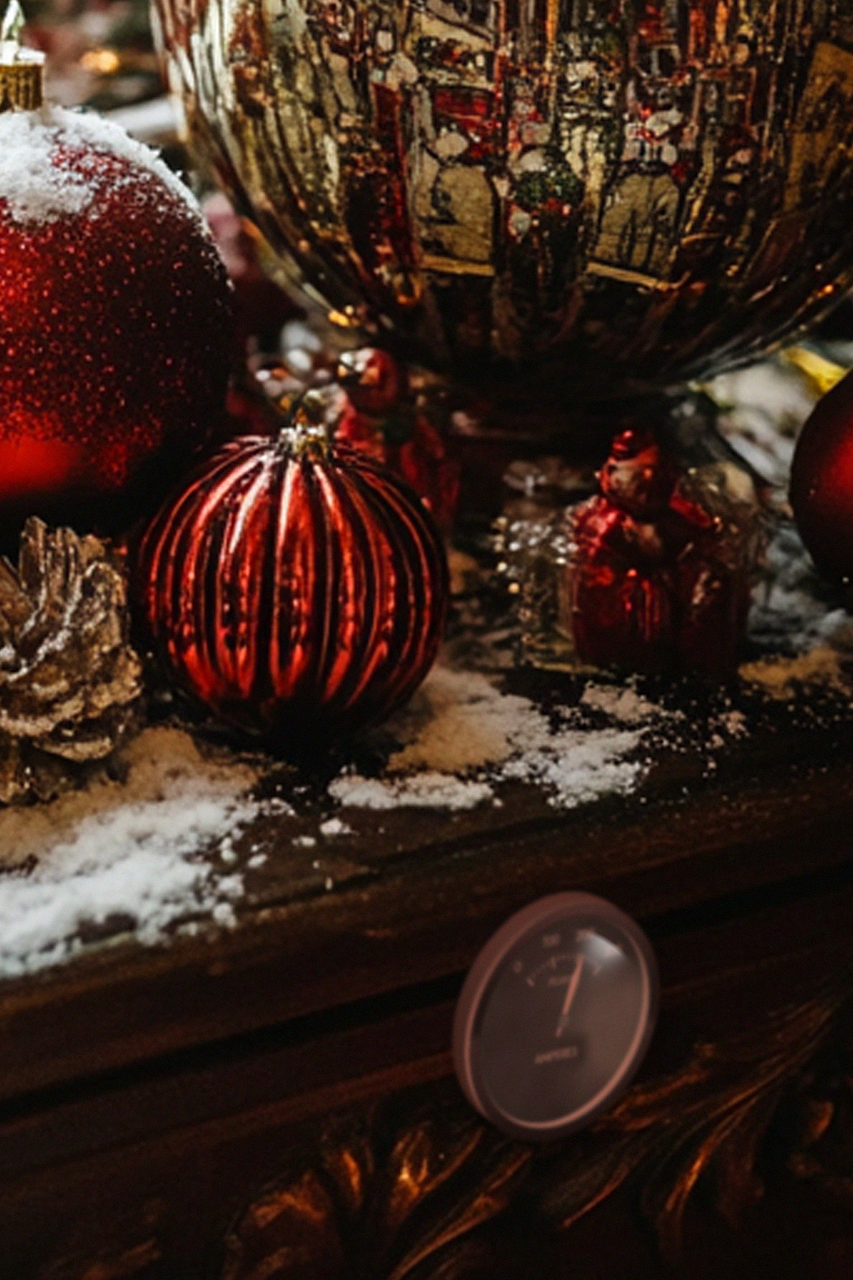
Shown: value=200 unit=A
